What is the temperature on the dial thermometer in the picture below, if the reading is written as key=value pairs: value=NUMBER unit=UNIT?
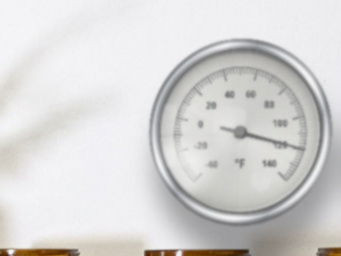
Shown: value=120 unit=°F
